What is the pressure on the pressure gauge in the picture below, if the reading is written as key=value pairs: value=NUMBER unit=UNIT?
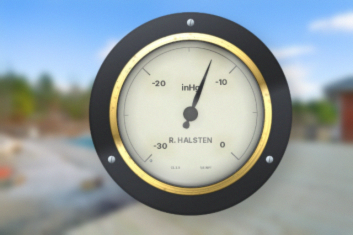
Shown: value=-12.5 unit=inHg
